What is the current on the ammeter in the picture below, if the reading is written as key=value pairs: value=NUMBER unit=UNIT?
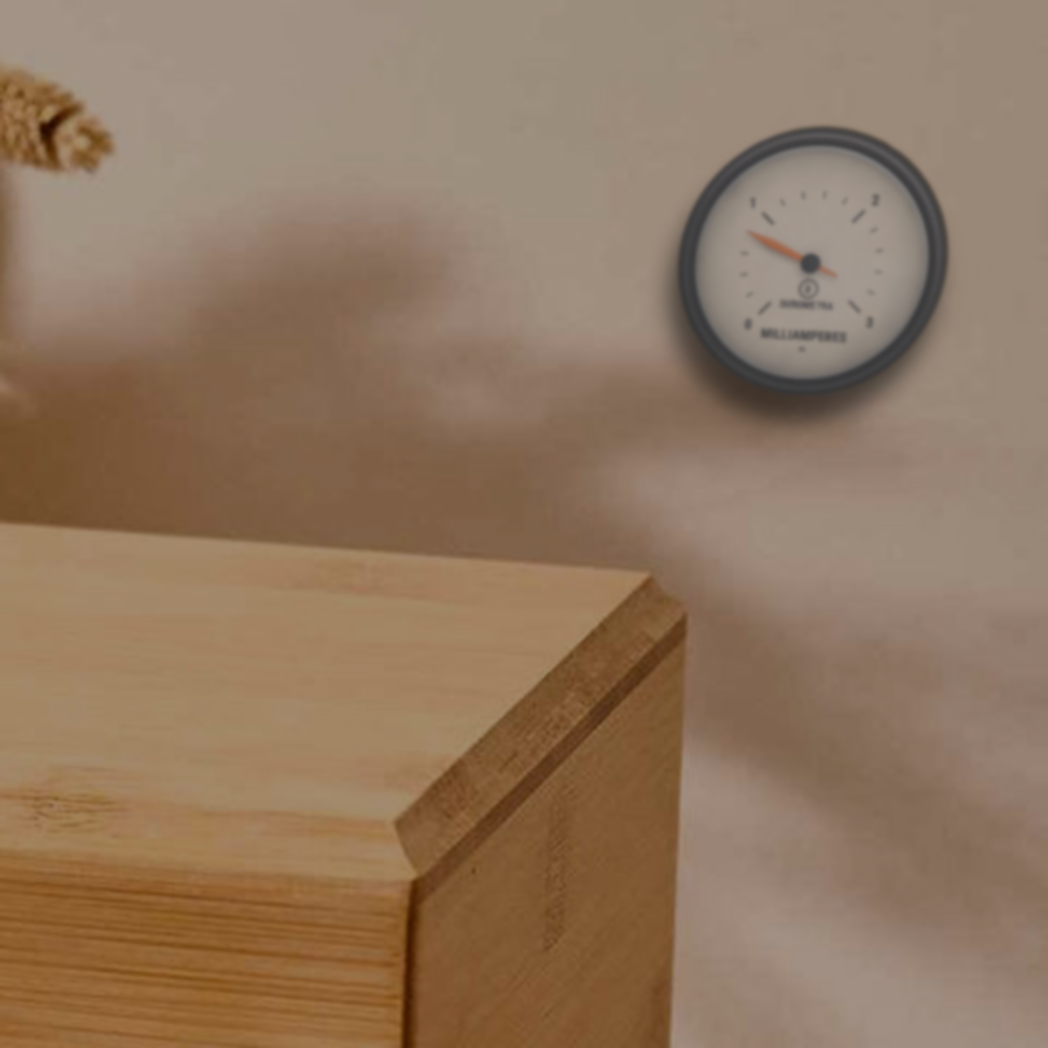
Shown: value=0.8 unit=mA
